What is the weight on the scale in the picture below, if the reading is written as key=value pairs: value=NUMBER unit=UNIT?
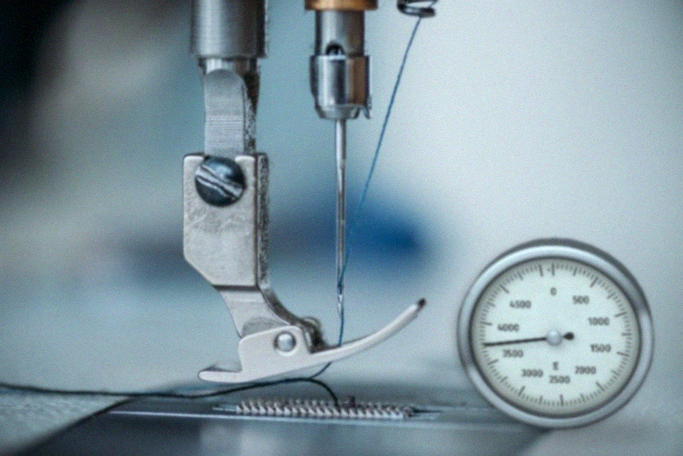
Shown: value=3750 unit=g
